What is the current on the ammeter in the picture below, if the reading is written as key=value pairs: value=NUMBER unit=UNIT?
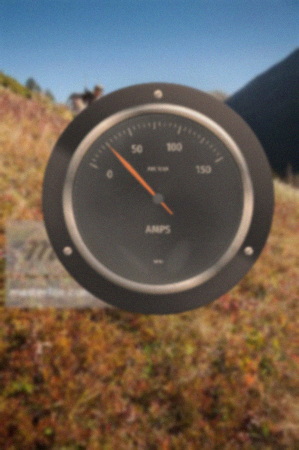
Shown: value=25 unit=A
